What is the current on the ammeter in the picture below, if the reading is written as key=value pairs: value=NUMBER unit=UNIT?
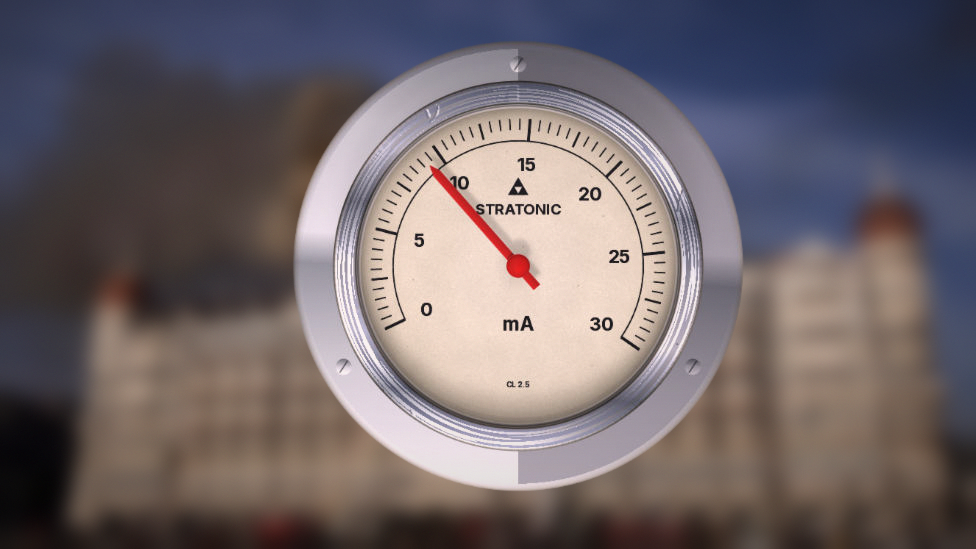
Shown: value=9.25 unit=mA
